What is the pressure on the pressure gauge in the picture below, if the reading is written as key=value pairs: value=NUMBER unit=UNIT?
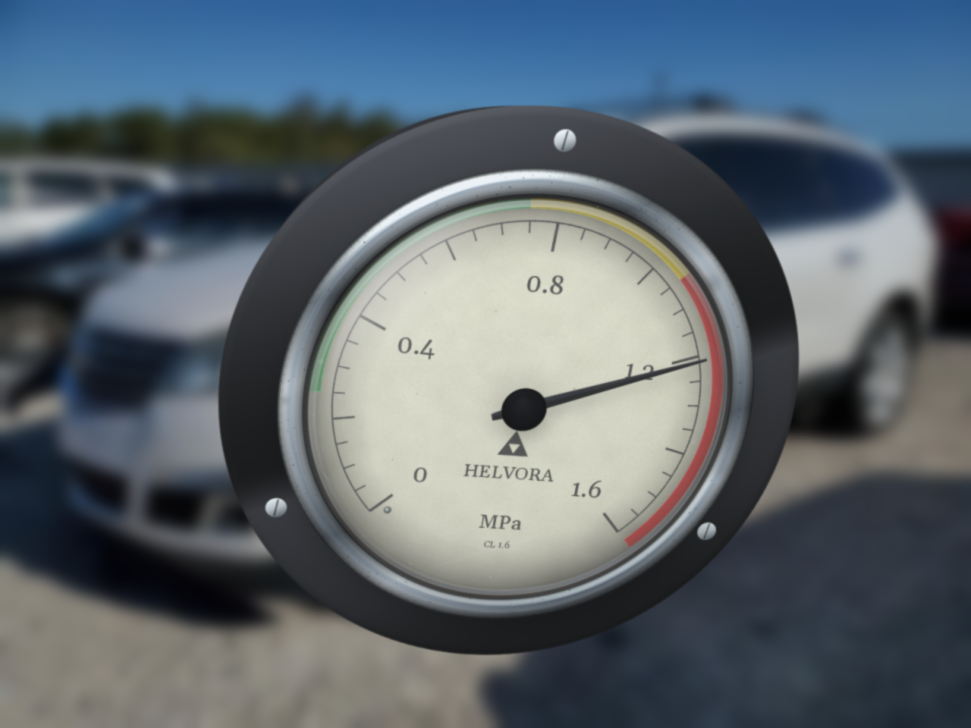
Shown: value=1.2 unit=MPa
